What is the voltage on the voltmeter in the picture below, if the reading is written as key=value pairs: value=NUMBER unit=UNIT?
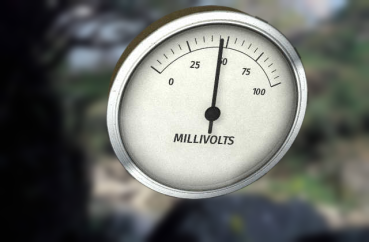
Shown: value=45 unit=mV
